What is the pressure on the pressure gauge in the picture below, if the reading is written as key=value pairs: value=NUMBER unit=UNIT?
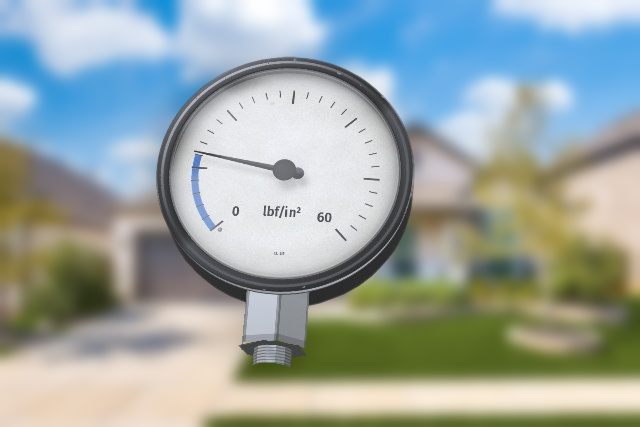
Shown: value=12 unit=psi
